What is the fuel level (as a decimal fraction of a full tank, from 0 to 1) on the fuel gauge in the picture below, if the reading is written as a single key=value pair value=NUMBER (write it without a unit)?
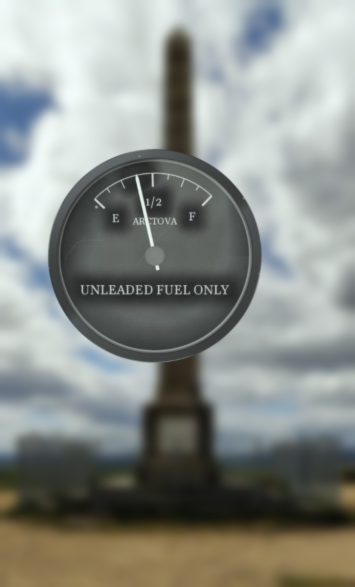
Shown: value=0.375
